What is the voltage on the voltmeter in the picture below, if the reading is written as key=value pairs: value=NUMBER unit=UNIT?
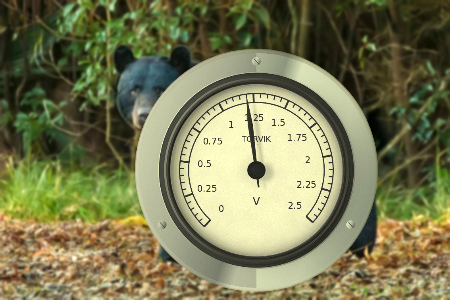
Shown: value=1.2 unit=V
